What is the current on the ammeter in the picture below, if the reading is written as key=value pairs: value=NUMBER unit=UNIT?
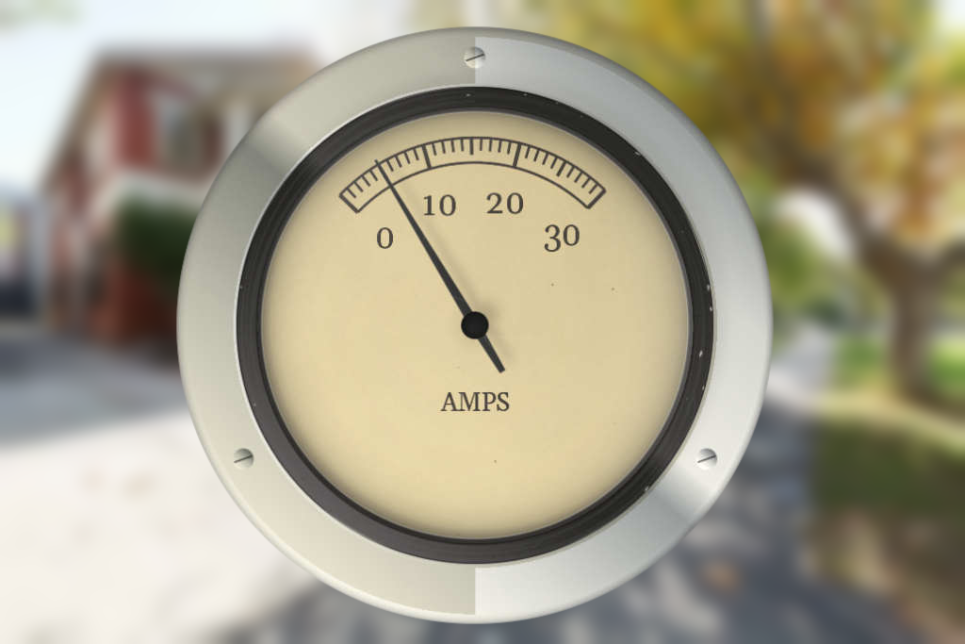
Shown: value=5 unit=A
